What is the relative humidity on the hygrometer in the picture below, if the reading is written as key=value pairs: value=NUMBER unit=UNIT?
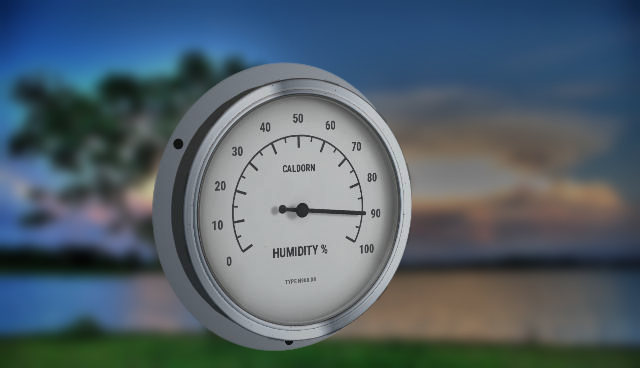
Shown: value=90 unit=%
